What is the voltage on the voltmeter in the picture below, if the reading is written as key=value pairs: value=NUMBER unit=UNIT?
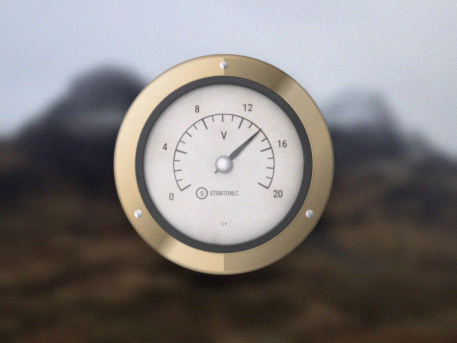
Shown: value=14 unit=V
